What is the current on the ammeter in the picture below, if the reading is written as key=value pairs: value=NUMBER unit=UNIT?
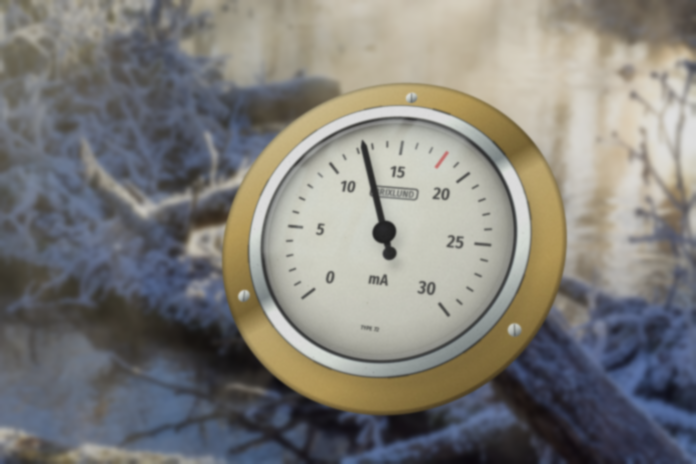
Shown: value=12.5 unit=mA
